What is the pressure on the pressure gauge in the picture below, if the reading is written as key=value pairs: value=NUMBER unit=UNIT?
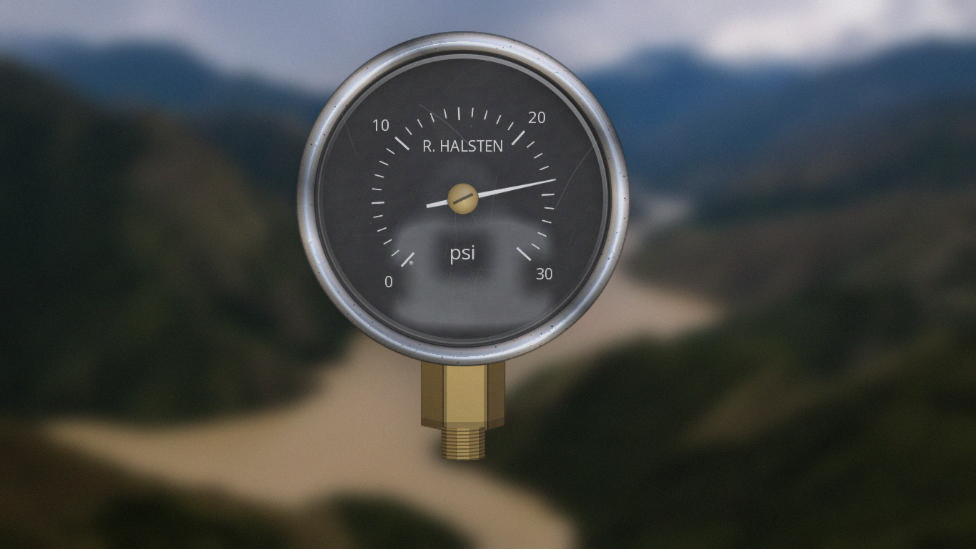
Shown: value=24 unit=psi
